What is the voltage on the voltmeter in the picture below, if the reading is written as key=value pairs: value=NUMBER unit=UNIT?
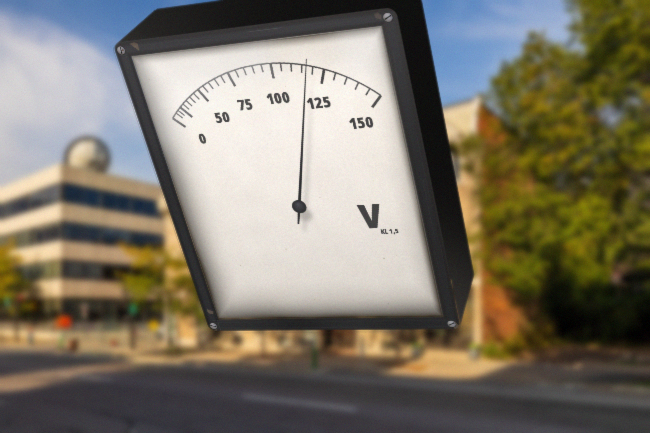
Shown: value=117.5 unit=V
